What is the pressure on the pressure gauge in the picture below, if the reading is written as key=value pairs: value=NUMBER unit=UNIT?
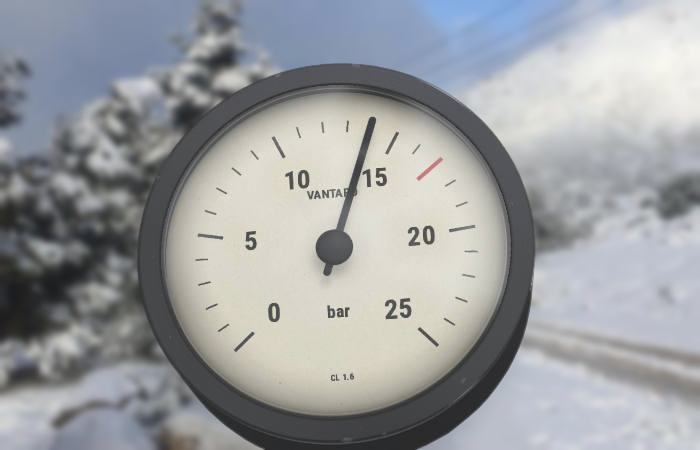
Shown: value=14 unit=bar
